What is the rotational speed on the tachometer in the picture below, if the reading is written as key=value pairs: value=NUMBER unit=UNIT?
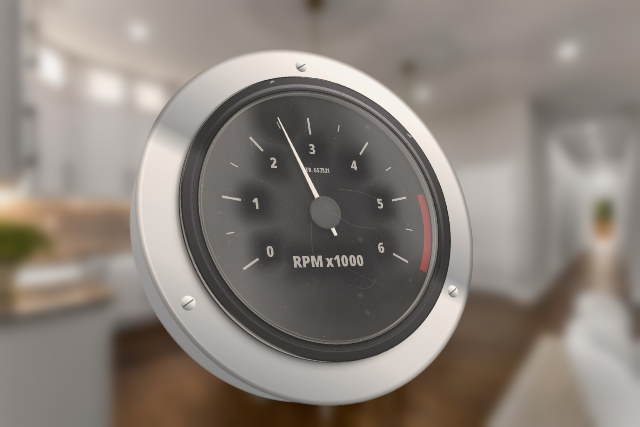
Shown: value=2500 unit=rpm
